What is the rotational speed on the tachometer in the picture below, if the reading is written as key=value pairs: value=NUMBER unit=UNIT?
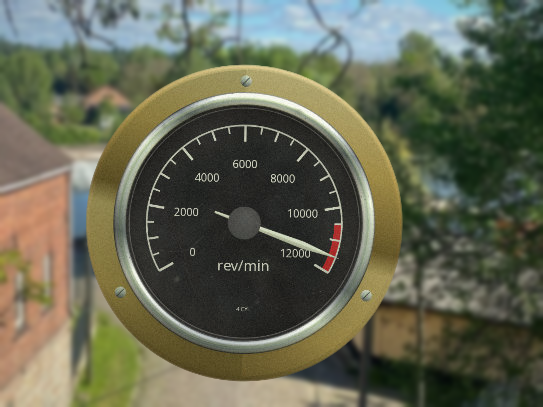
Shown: value=11500 unit=rpm
